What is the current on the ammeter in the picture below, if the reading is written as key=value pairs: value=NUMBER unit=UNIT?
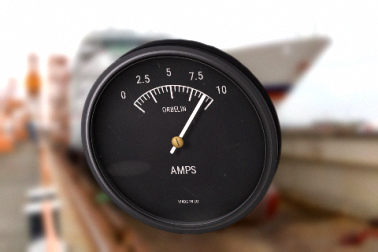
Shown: value=9 unit=A
